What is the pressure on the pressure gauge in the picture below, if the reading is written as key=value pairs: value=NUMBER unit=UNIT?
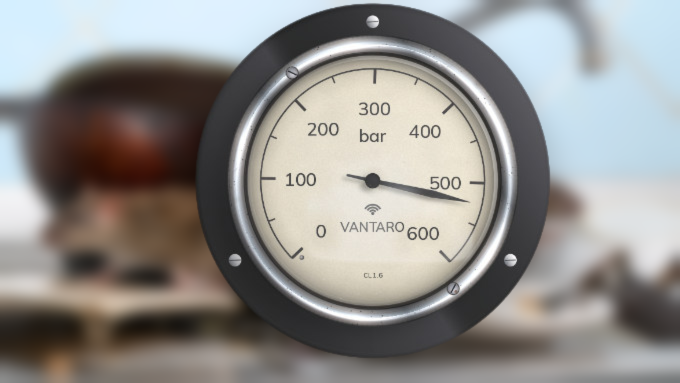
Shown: value=525 unit=bar
